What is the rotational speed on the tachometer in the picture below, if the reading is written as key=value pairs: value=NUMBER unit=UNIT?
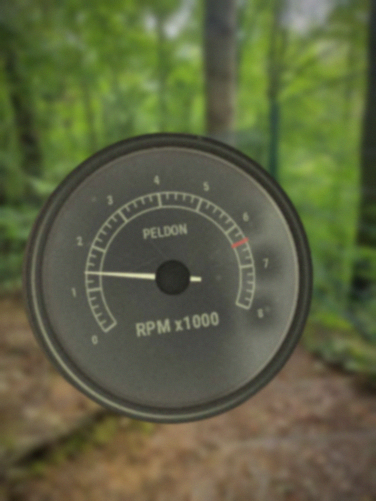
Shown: value=1400 unit=rpm
